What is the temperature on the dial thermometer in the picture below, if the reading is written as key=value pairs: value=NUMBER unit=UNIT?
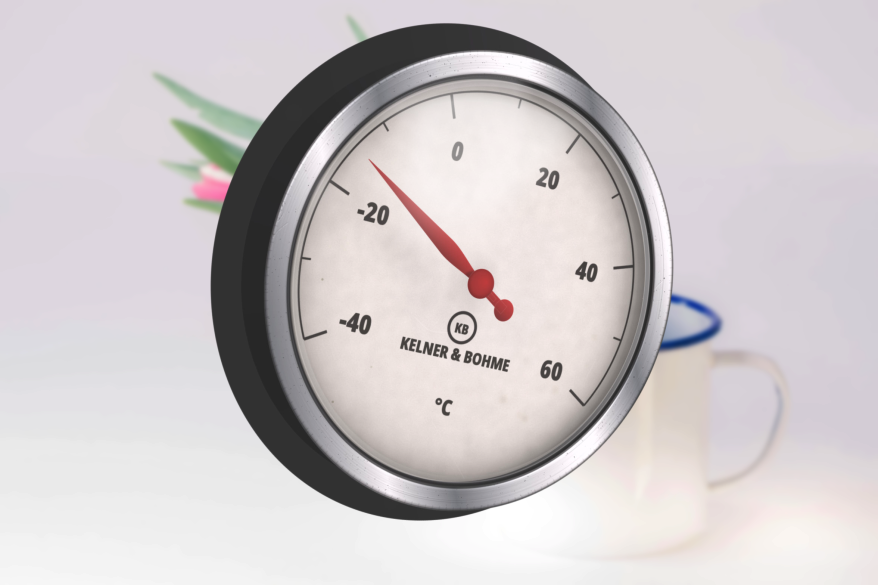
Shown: value=-15 unit=°C
